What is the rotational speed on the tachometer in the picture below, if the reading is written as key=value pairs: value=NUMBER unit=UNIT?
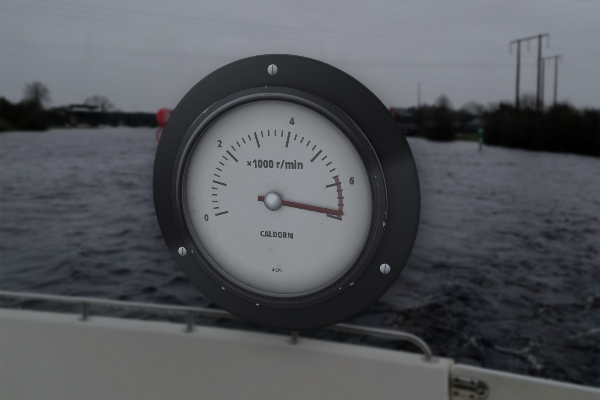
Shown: value=6800 unit=rpm
